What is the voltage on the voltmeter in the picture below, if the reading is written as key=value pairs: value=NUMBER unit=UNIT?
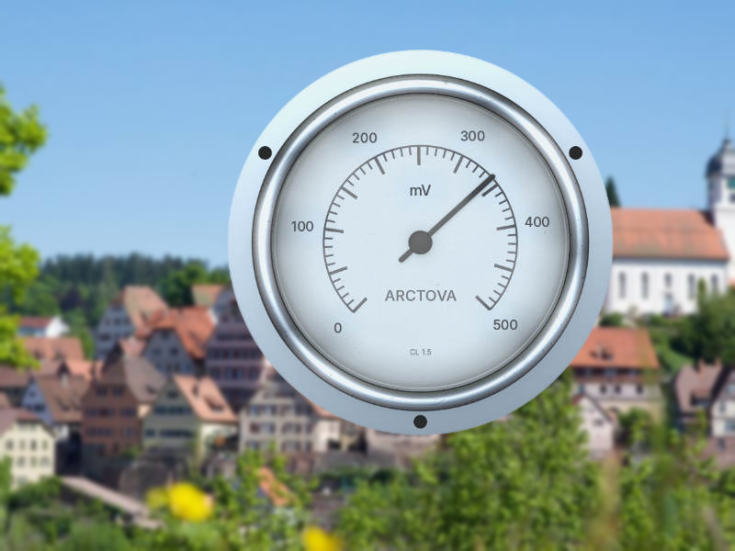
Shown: value=340 unit=mV
